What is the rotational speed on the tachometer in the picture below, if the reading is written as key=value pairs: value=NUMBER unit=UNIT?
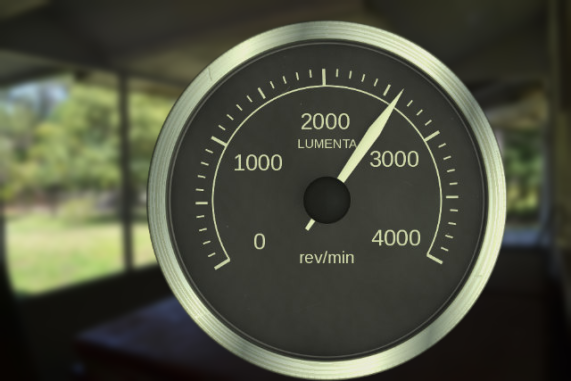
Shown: value=2600 unit=rpm
